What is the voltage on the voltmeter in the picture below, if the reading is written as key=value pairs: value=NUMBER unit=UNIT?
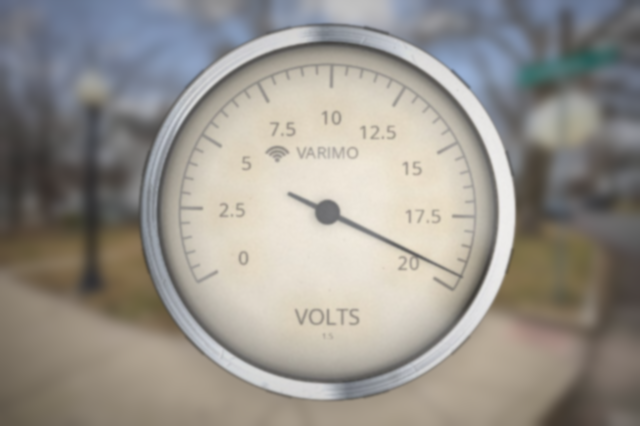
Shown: value=19.5 unit=V
